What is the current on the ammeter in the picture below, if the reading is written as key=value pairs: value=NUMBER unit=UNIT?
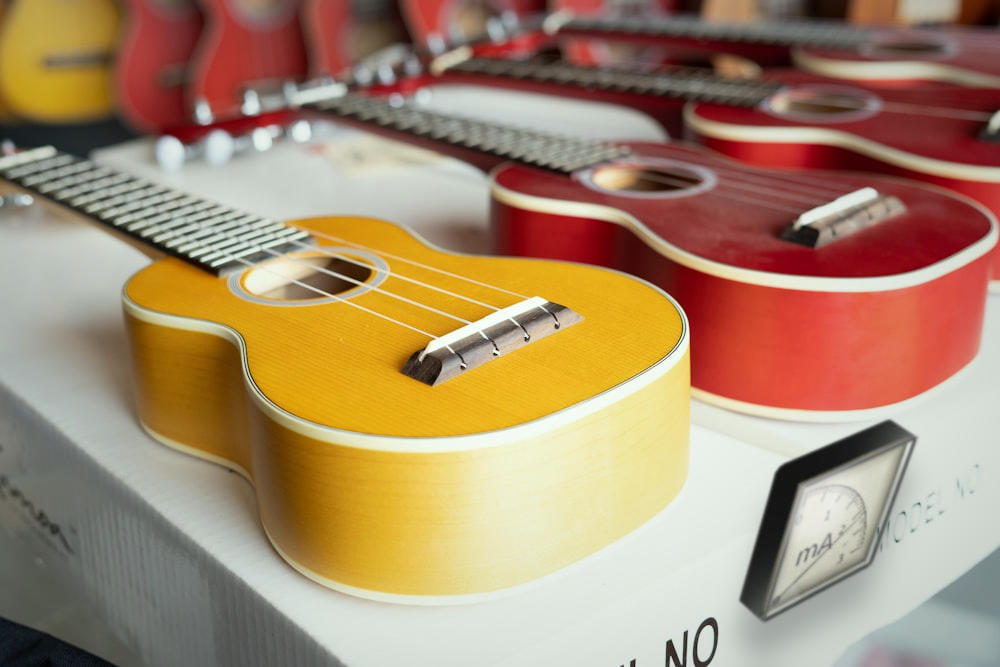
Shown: value=2 unit=mA
